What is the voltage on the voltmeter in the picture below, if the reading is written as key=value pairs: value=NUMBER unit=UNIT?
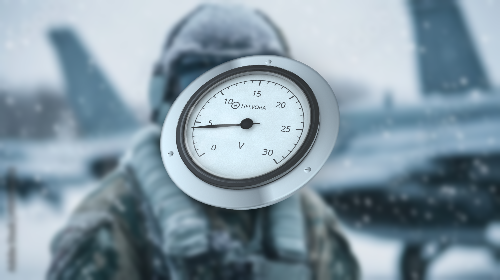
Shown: value=4 unit=V
